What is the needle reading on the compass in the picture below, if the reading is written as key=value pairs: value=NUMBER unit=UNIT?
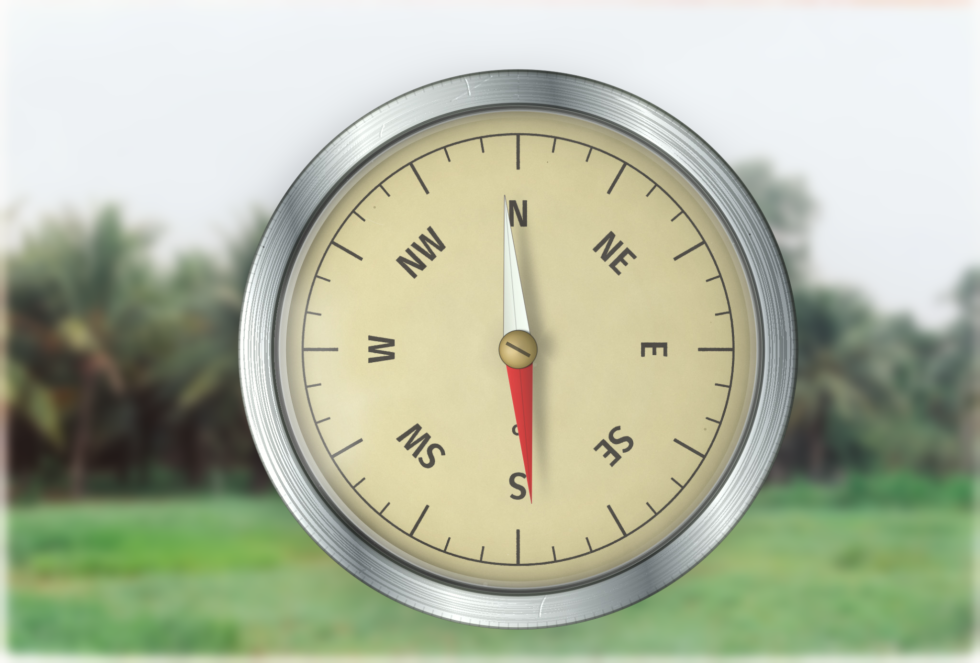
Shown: value=175 unit=°
